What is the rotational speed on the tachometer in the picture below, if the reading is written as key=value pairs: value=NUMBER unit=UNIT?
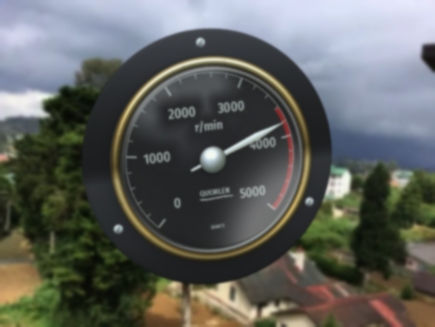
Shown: value=3800 unit=rpm
